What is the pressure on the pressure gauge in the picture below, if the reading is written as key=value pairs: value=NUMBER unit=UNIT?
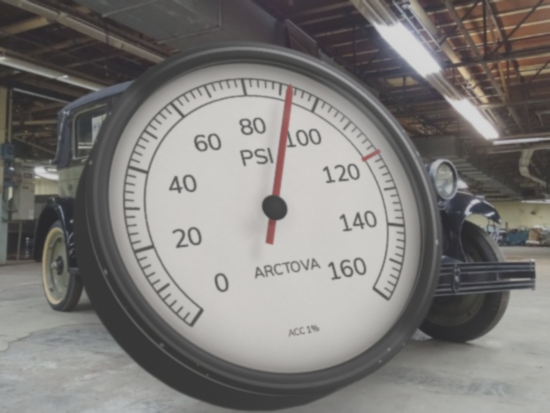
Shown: value=92 unit=psi
